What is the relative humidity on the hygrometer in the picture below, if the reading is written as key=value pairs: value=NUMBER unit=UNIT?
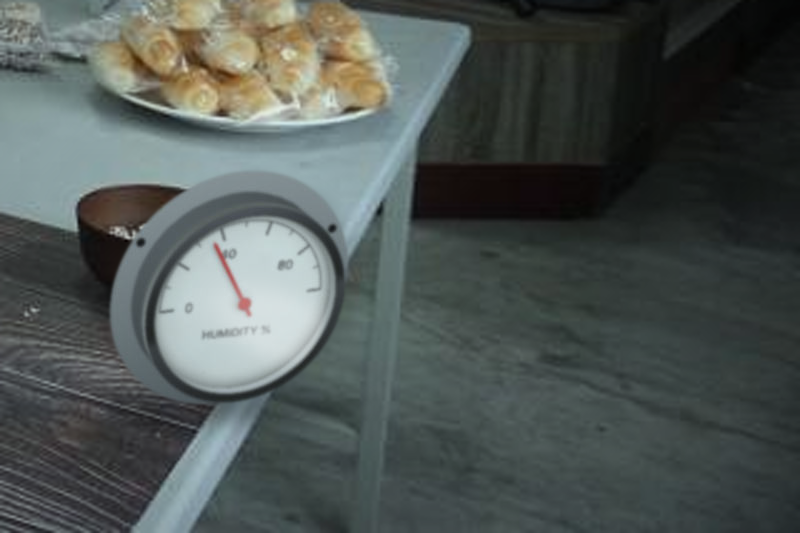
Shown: value=35 unit=%
